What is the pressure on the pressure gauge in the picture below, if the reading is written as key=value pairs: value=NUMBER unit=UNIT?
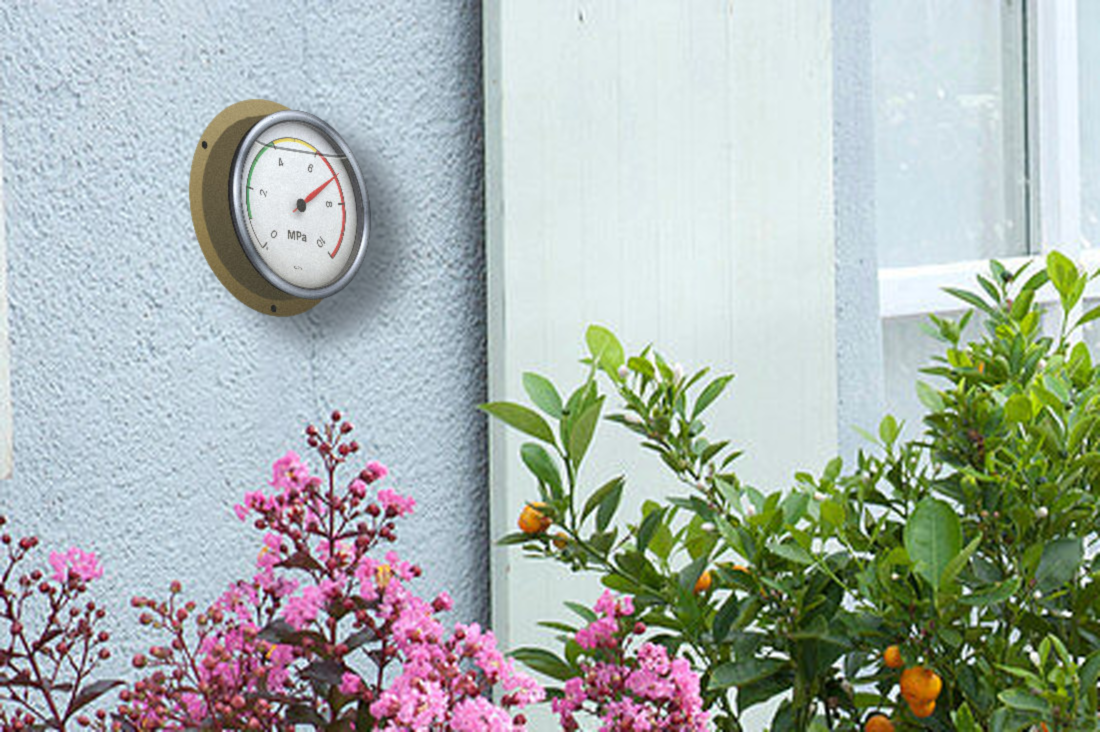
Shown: value=7 unit=MPa
